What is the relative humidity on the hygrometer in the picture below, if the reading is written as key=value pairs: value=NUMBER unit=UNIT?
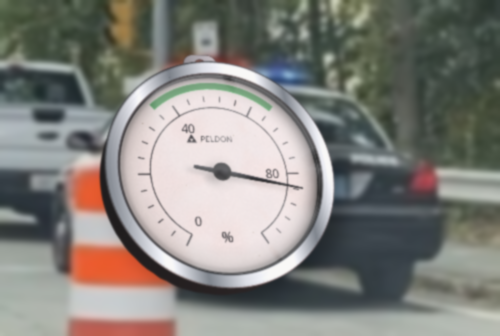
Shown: value=84 unit=%
